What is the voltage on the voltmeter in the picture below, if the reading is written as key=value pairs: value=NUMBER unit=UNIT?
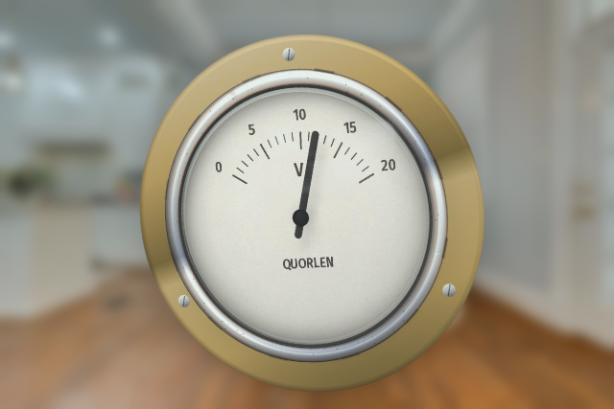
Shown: value=12 unit=V
